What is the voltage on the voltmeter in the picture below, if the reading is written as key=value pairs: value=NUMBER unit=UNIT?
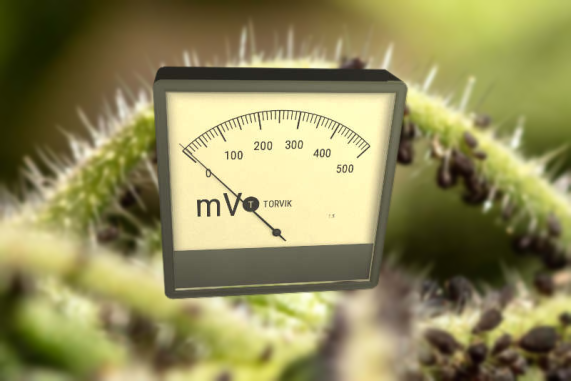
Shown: value=10 unit=mV
